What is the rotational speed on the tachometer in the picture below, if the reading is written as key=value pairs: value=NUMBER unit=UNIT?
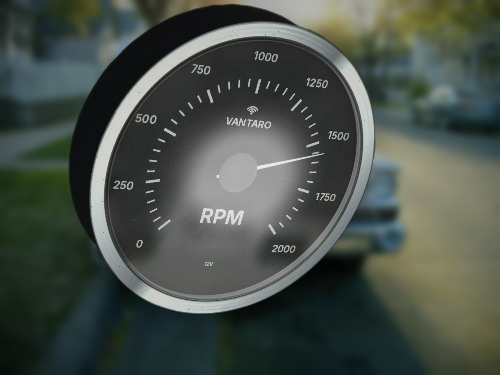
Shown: value=1550 unit=rpm
